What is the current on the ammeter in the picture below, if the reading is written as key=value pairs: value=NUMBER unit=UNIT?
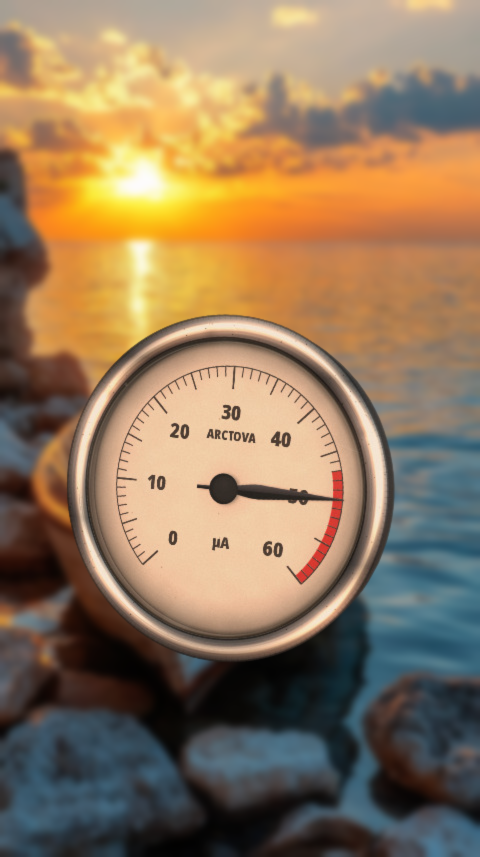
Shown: value=50 unit=µA
